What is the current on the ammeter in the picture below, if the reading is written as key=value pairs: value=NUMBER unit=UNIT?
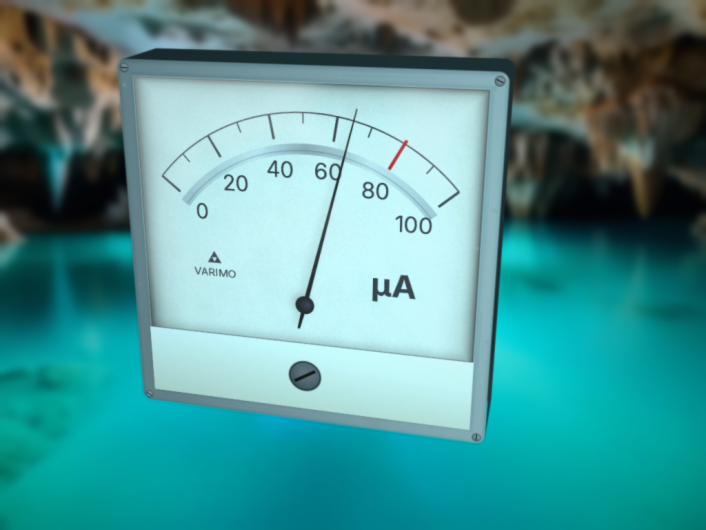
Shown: value=65 unit=µA
